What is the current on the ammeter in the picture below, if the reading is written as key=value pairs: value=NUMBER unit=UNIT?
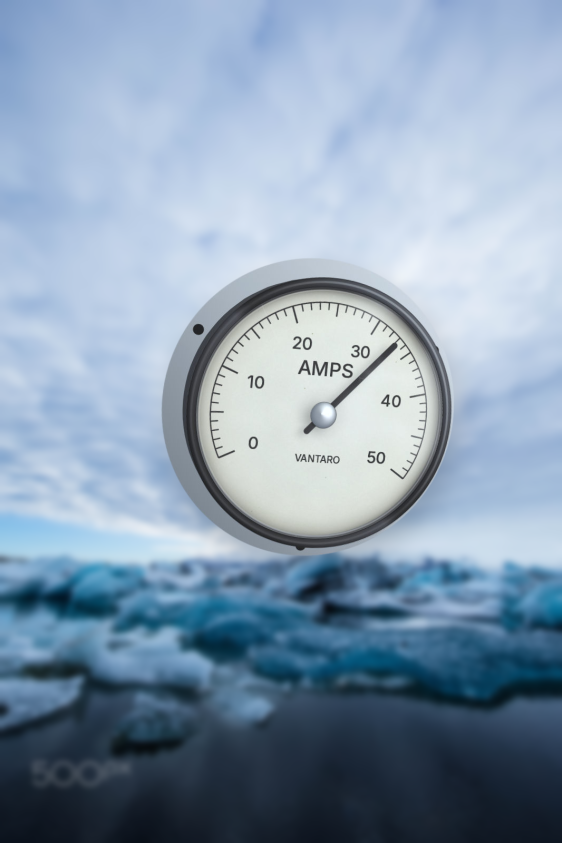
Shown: value=33 unit=A
